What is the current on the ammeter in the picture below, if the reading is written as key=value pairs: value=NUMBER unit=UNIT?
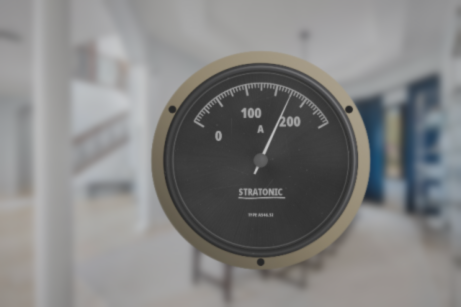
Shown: value=175 unit=A
